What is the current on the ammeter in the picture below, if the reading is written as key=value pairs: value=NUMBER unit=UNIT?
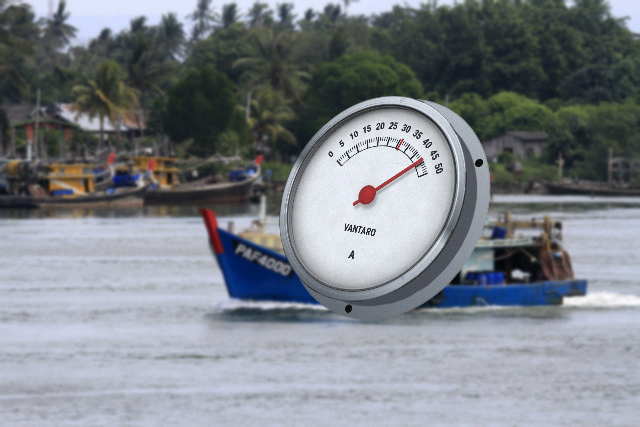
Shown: value=45 unit=A
